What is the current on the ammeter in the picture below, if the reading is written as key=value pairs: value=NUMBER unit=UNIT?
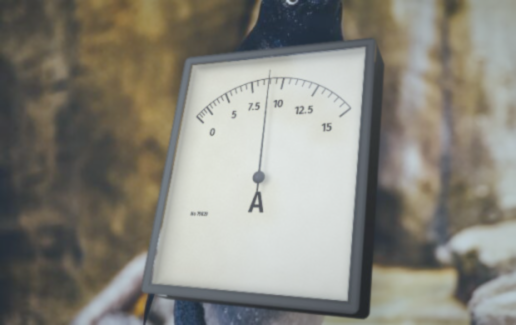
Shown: value=9 unit=A
